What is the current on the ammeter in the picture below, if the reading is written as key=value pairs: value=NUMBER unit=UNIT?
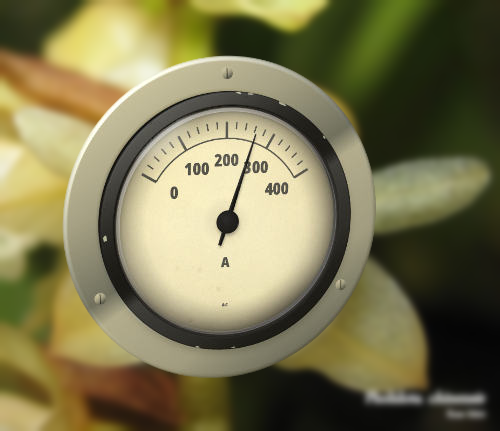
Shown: value=260 unit=A
